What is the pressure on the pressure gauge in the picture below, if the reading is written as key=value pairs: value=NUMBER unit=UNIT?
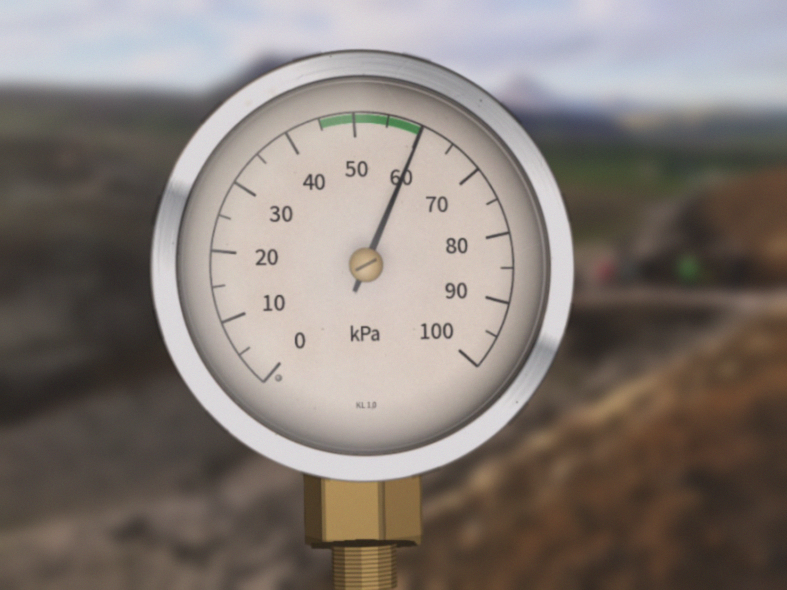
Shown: value=60 unit=kPa
